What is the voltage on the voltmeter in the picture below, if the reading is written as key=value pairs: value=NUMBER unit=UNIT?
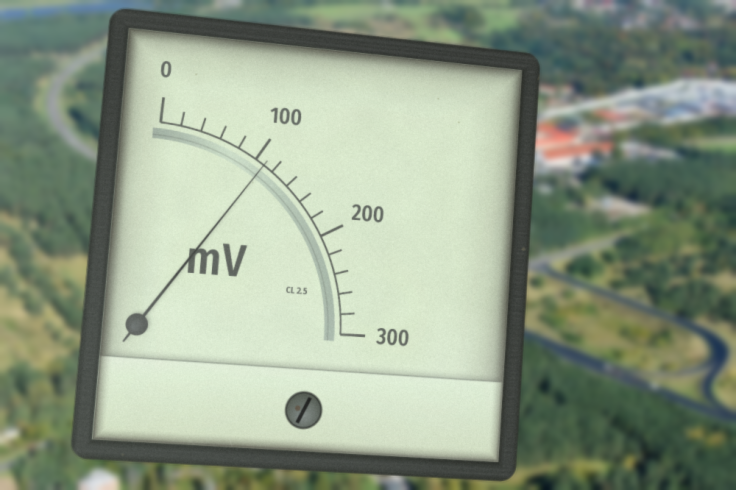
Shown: value=110 unit=mV
